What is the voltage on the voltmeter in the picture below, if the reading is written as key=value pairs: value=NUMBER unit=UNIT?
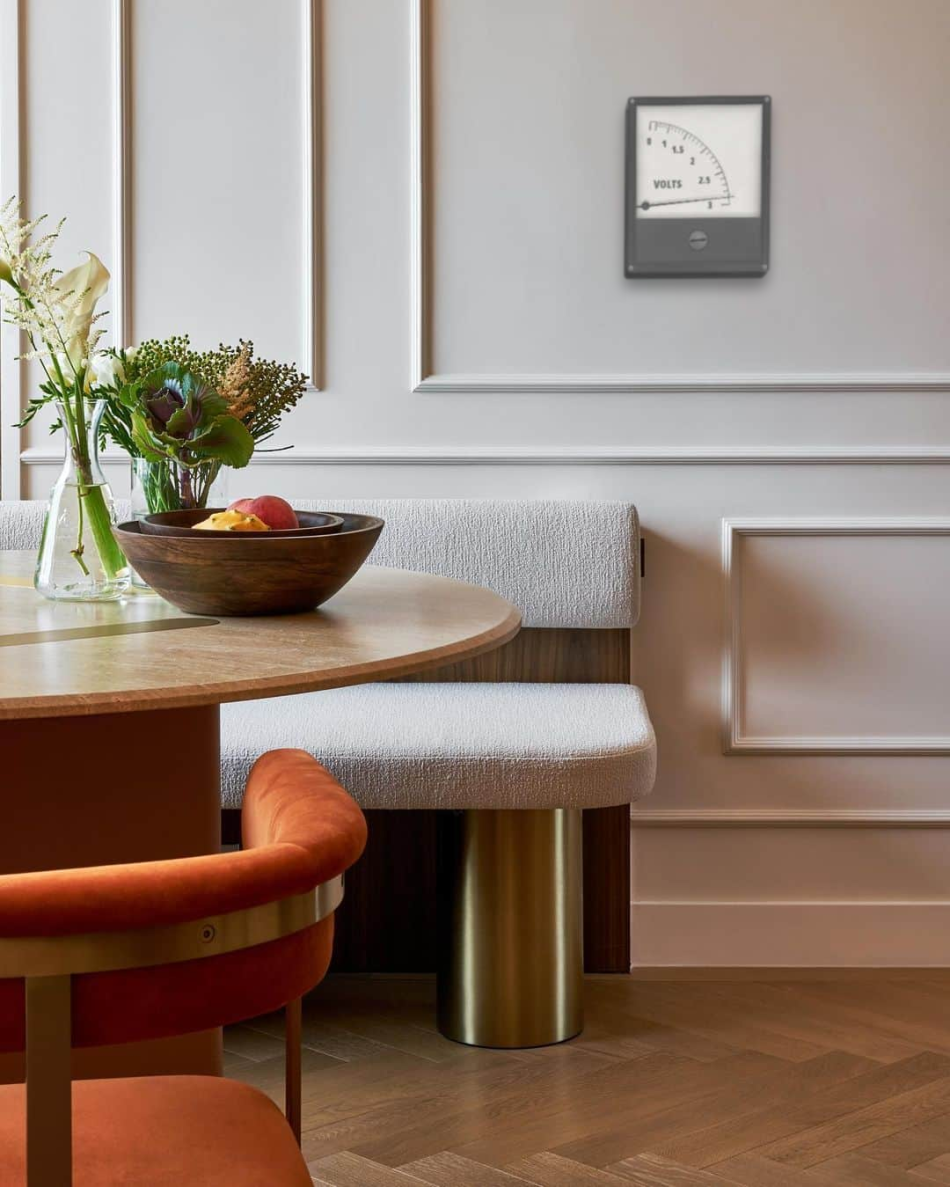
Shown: value=2.9 unit=V
